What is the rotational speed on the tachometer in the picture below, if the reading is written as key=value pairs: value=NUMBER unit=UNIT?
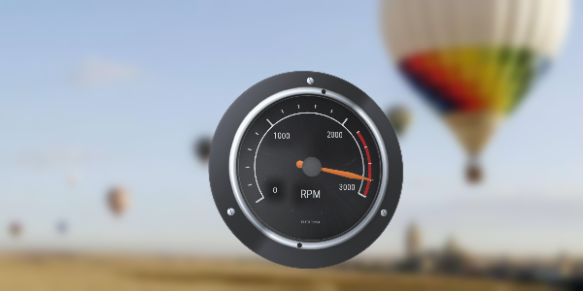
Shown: value=2800 unit=rpm
